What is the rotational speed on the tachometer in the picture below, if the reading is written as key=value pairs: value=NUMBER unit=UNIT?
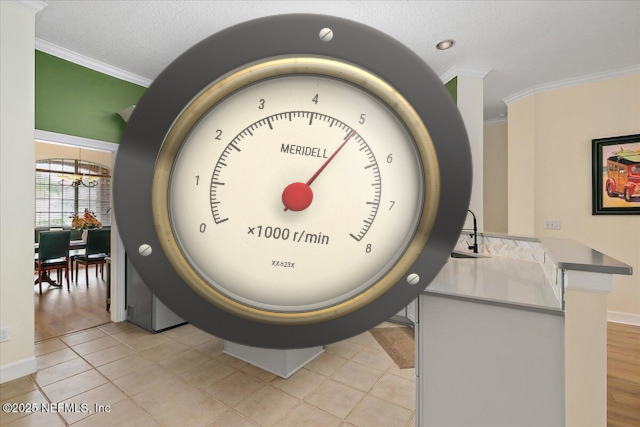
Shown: value=5000 unit=rpm
